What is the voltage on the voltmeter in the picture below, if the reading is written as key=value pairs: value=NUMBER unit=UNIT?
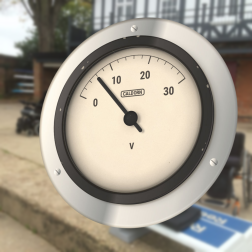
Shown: value=6 unit=V
